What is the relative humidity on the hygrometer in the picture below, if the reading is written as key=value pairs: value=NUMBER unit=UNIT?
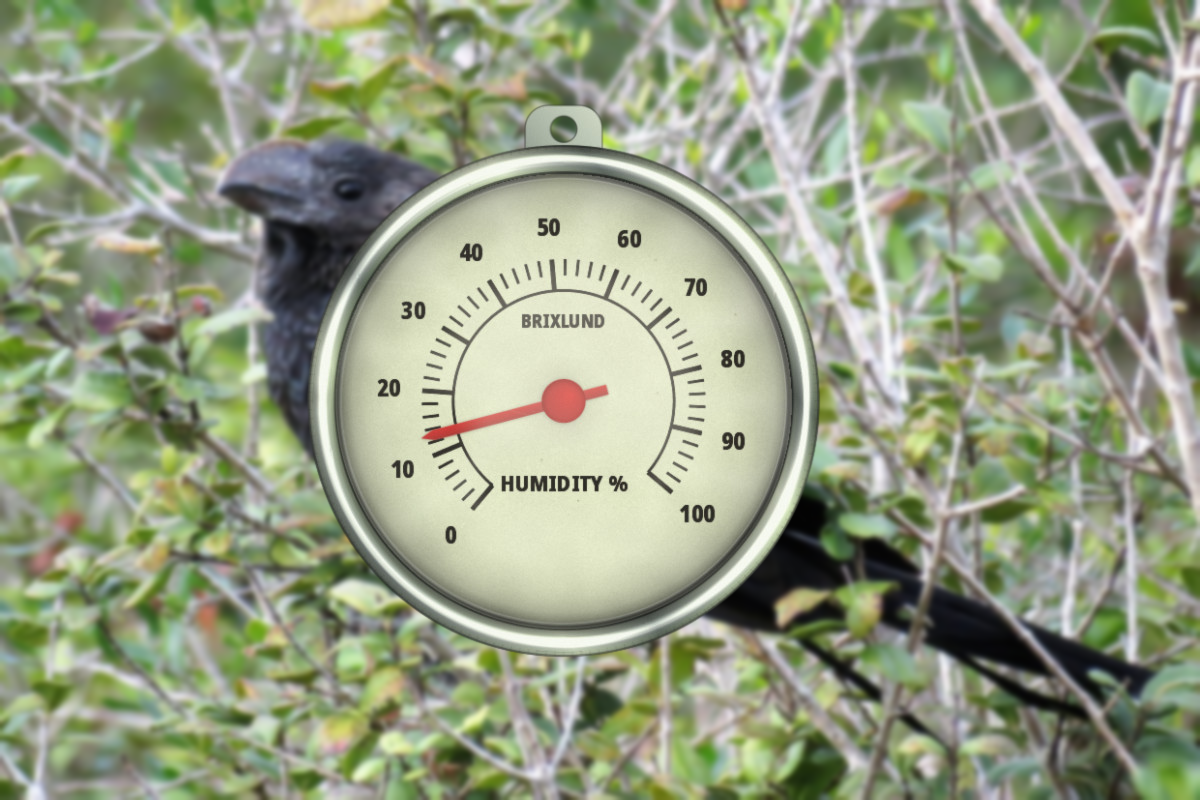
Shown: value=13 unit=%
